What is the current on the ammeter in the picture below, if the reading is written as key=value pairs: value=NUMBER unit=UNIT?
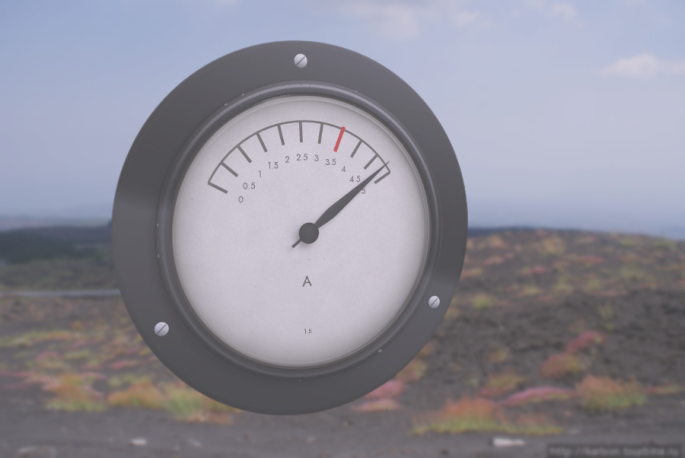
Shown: value=4.75 unit=A
